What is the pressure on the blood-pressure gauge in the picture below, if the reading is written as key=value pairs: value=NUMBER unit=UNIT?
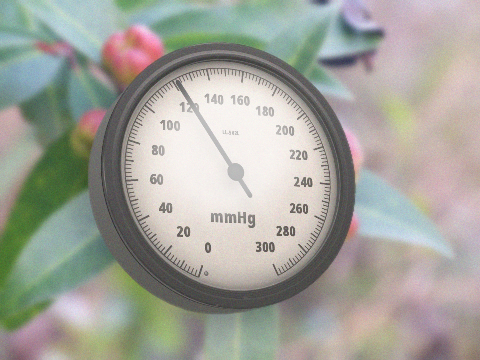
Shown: value=120 unit=mmHg
